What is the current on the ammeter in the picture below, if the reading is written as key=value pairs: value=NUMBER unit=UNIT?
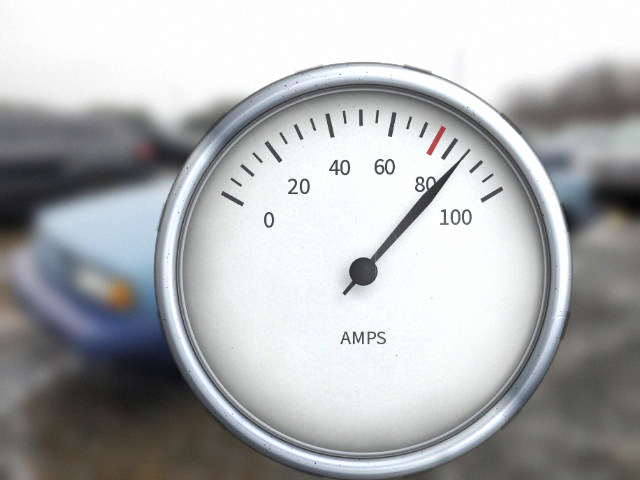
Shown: value=85 unit=A
